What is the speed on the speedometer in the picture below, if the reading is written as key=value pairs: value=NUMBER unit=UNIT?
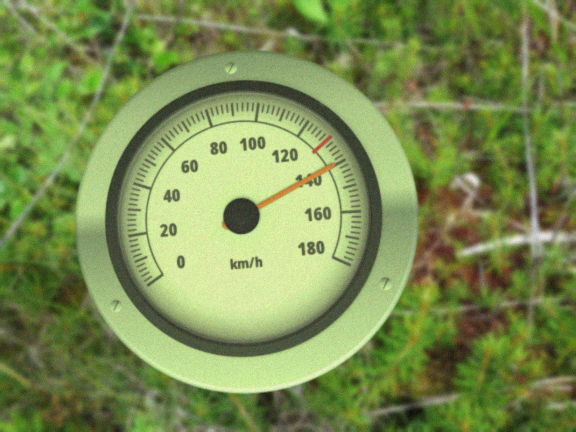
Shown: value=140 unit=km/h
